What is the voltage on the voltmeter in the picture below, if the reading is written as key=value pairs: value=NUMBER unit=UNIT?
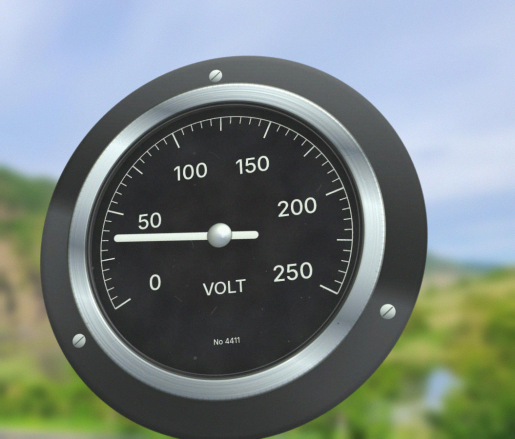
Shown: value=35 unit=V
